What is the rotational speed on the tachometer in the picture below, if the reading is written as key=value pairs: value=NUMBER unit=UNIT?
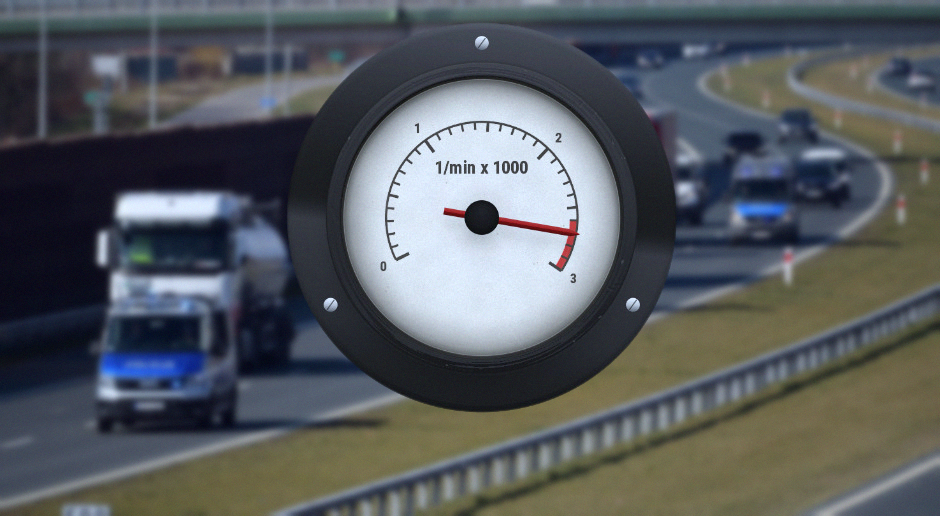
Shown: value=2700 unit=rpm
